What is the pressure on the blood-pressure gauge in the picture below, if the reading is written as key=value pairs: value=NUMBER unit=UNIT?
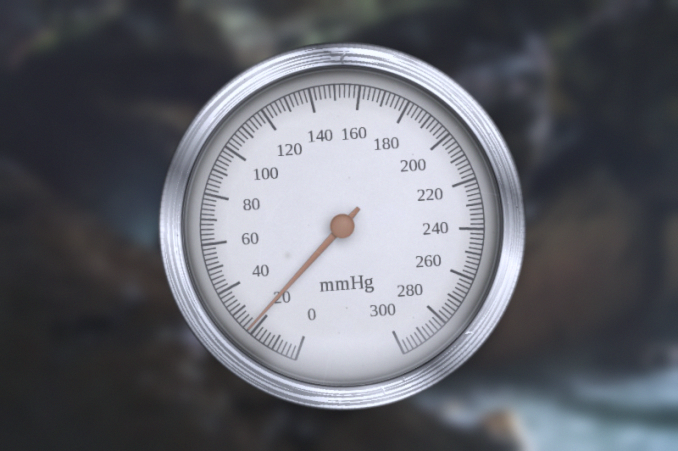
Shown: value=22 unit=mmHg
